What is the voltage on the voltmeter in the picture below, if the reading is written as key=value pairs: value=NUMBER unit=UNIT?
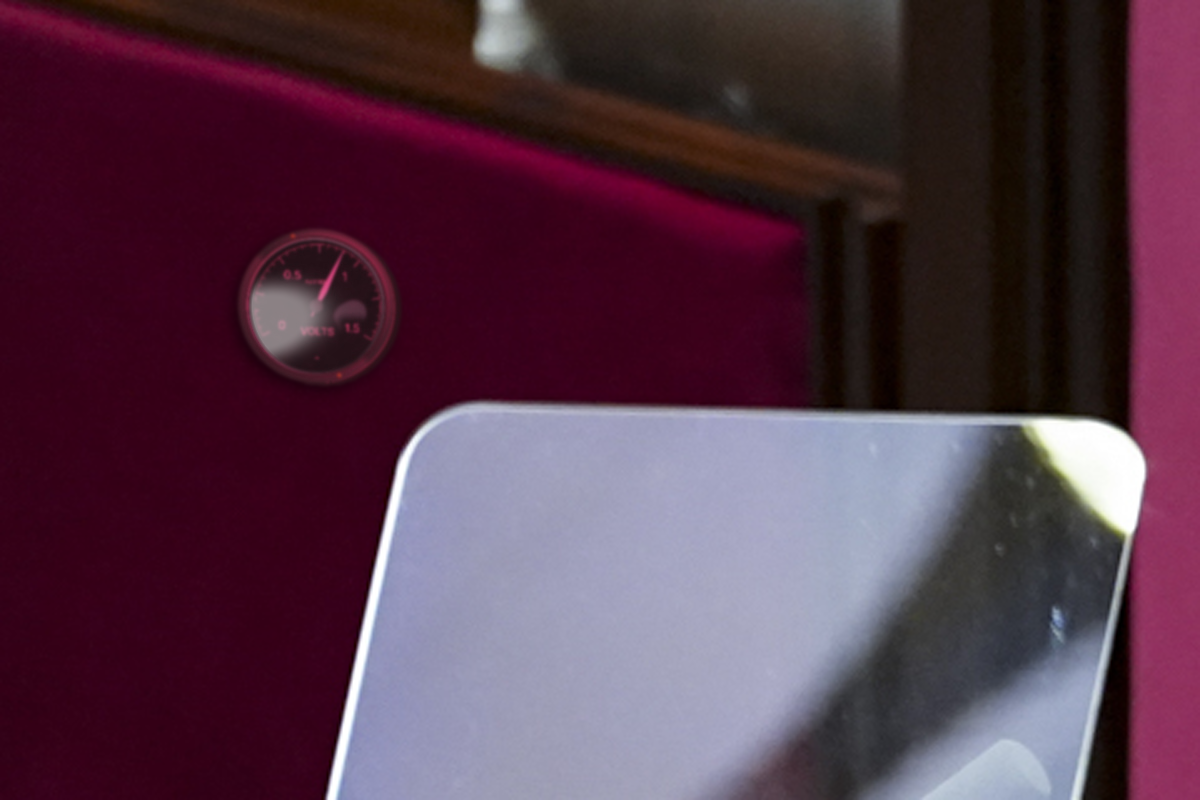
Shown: value=0.9 unit=V
